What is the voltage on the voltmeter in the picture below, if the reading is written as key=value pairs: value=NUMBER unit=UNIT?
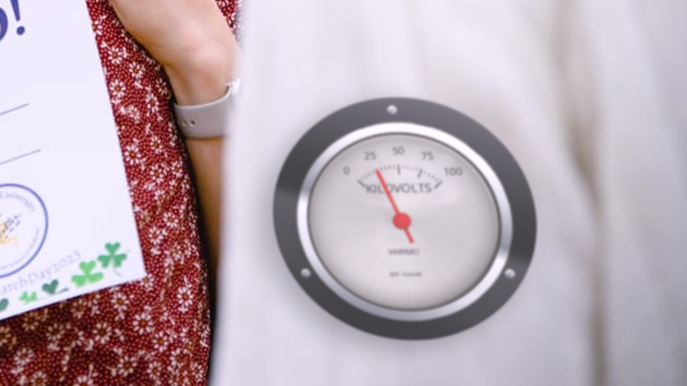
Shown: value=25 unit=kV
